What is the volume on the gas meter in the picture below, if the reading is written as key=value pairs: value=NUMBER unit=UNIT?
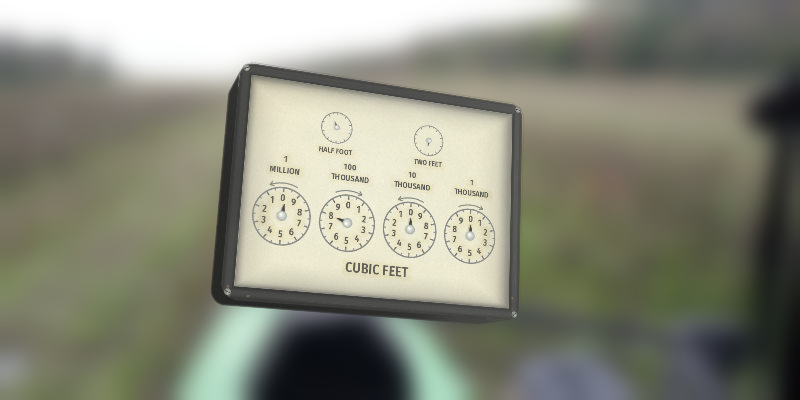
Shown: value=980000 unit=ft³
